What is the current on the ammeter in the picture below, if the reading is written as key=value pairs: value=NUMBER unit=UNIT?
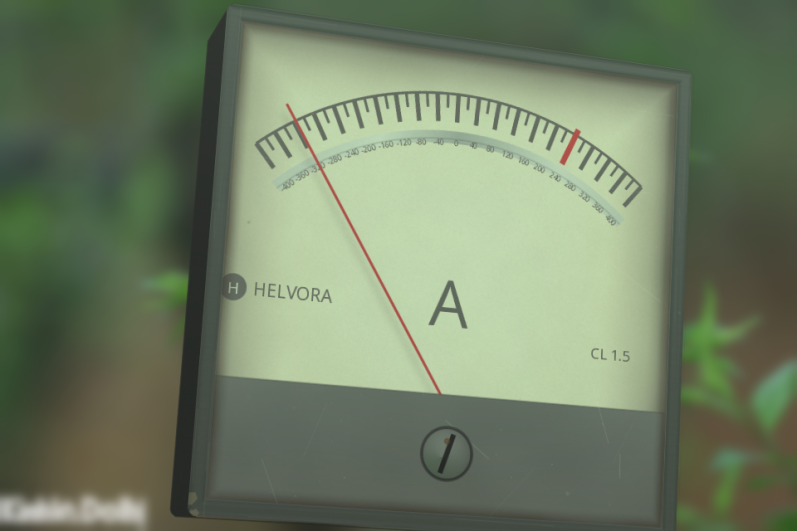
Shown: value=-320 unit=A
